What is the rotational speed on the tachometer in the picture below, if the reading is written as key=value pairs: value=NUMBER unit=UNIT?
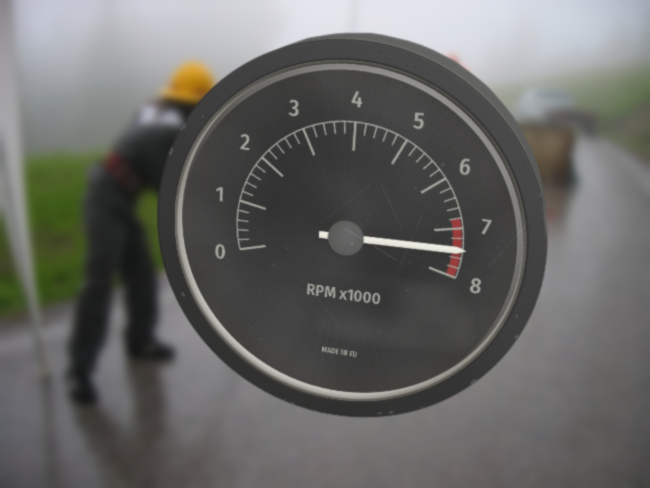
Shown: value=7400 unit=rpm
